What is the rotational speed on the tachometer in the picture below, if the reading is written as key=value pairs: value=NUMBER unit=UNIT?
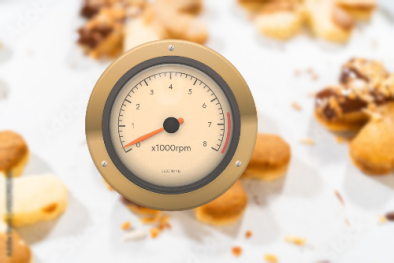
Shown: value=200 unit=rpm
